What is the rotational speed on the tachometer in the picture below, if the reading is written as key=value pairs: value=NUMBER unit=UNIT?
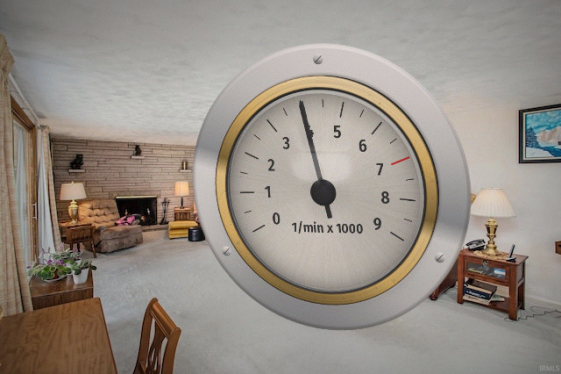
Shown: value=4000 unit=rpm
